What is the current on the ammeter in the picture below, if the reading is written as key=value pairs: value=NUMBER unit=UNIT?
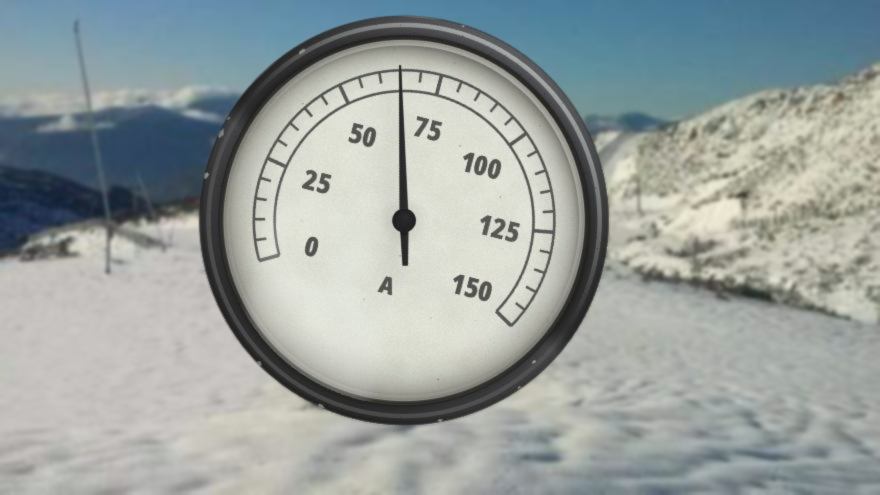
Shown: value=65 unit=A
